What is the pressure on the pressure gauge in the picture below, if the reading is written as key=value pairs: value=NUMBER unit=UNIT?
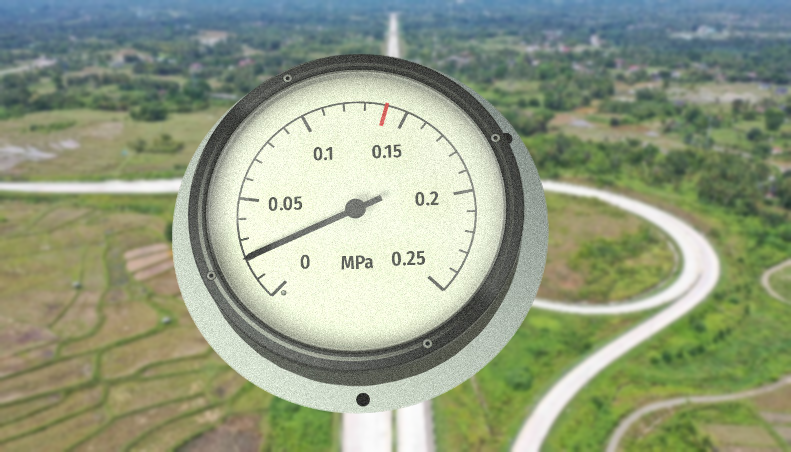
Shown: value=0.02 unit=MPa
